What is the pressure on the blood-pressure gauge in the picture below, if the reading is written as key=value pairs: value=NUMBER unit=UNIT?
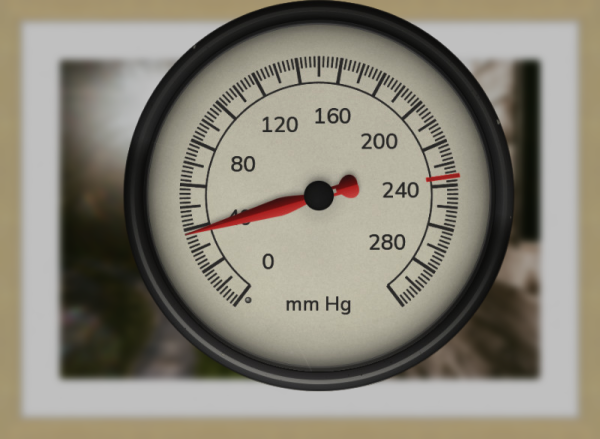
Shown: value=38 unit=mmHg
